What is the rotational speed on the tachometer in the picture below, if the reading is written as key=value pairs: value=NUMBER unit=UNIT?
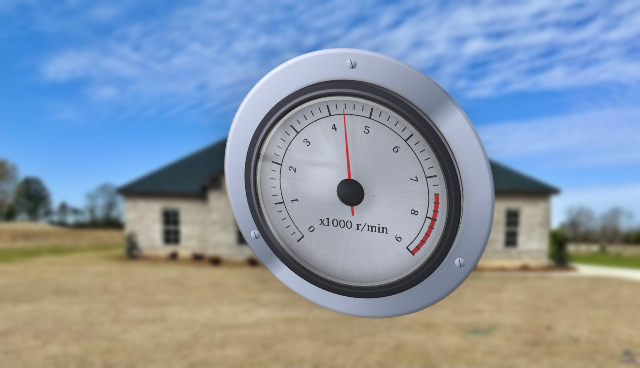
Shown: value=4400 unit=rpm
